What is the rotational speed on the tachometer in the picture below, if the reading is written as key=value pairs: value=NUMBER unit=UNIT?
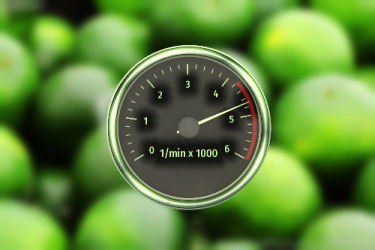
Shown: value=4700 unit=rpm
